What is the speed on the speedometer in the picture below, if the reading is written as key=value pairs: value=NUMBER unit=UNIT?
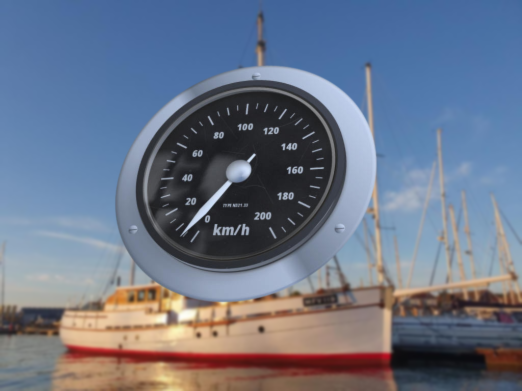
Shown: value=5 unit=km/h
